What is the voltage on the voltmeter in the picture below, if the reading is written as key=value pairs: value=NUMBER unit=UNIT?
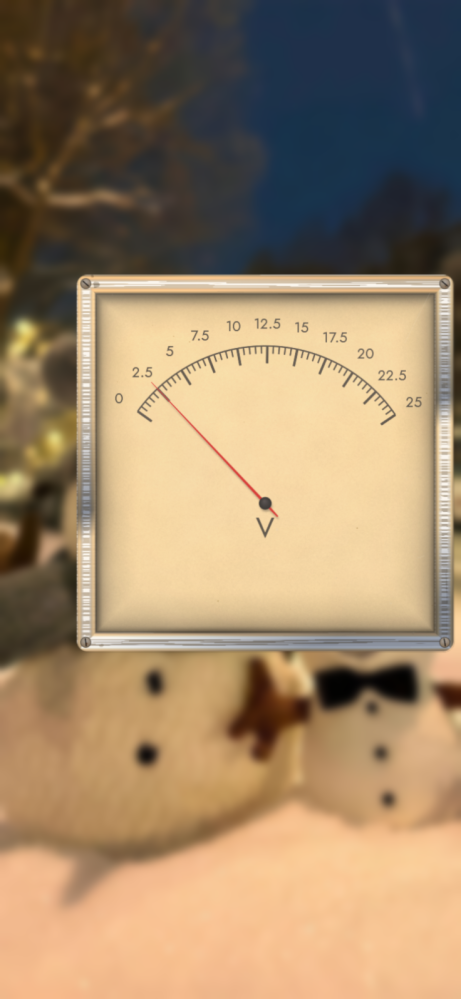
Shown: value=2.5 unit=V
